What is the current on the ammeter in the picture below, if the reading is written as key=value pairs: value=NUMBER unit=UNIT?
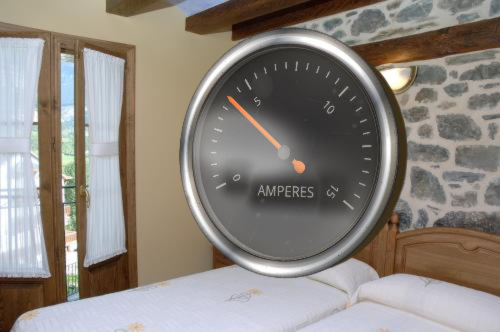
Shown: value=4 unit=A
